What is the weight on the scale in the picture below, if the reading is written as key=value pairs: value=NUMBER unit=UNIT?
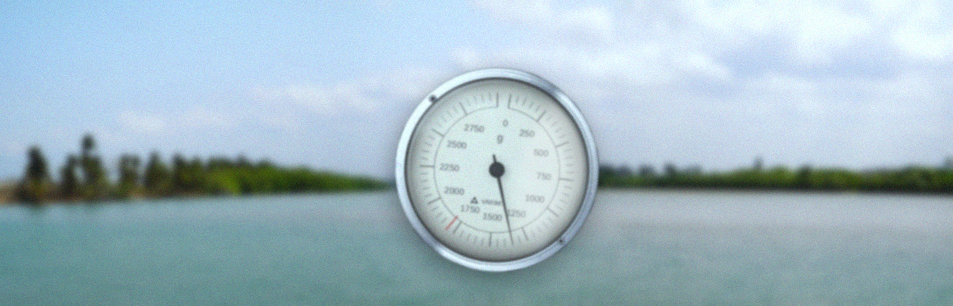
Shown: value=1350 unit=g
